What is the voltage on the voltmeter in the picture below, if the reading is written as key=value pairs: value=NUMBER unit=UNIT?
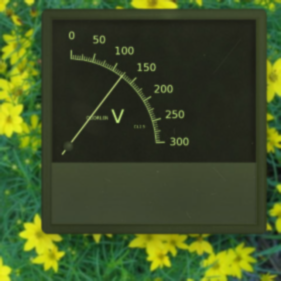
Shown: value=125 unit=V
